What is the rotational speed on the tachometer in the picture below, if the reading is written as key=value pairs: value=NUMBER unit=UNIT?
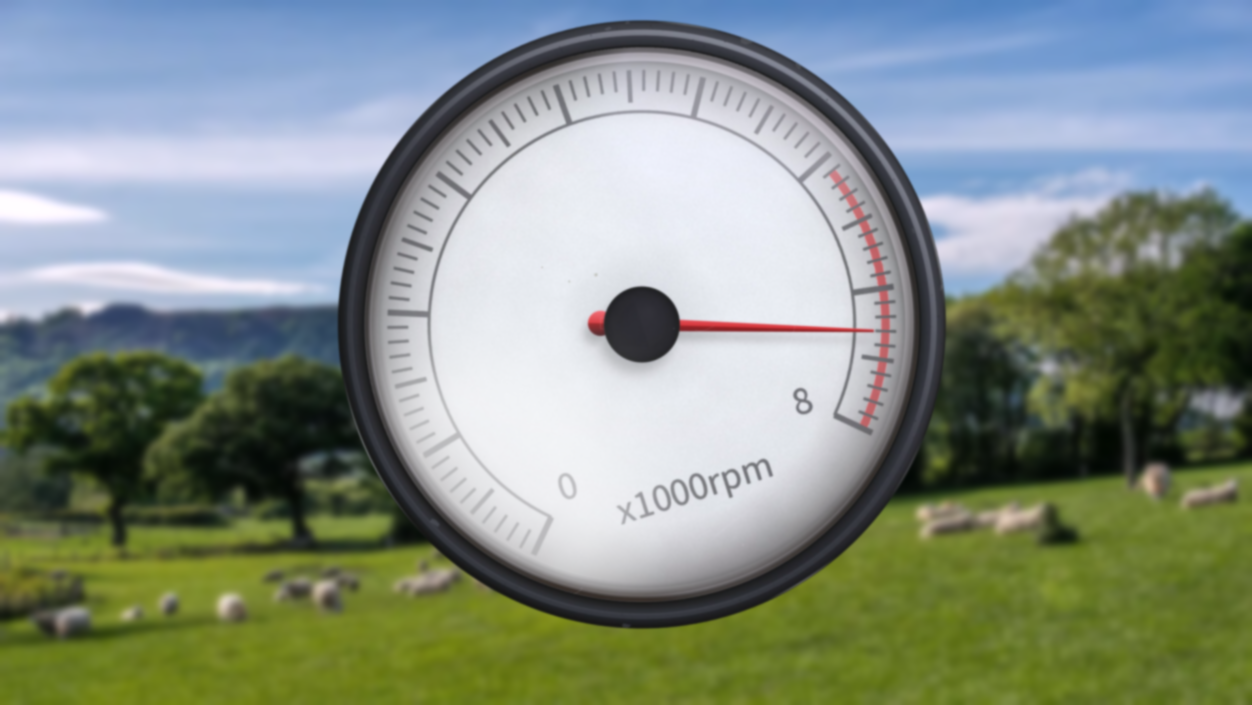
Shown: value=7300 unit=rpm
